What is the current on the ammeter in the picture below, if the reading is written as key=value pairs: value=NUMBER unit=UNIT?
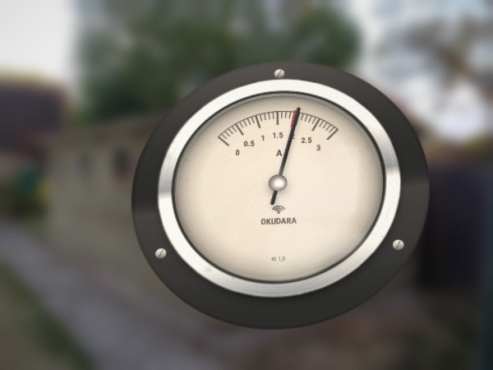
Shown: value=2 unit=A
